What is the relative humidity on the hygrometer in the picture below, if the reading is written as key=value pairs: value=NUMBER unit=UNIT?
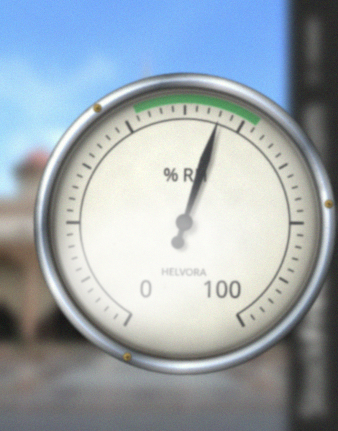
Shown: value=56 unit=%
